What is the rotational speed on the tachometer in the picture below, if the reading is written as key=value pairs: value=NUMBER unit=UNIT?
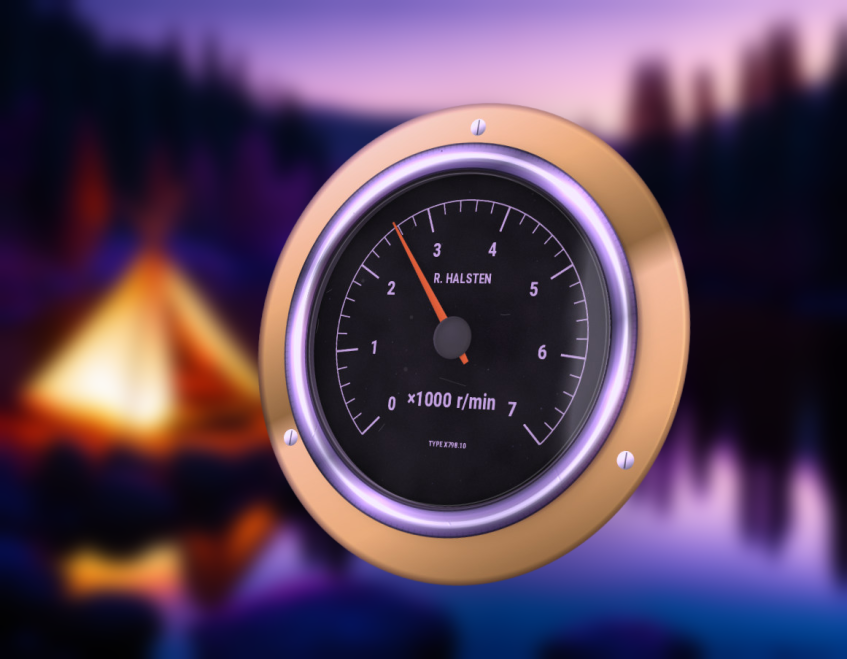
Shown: value=2600 unit=rpm
